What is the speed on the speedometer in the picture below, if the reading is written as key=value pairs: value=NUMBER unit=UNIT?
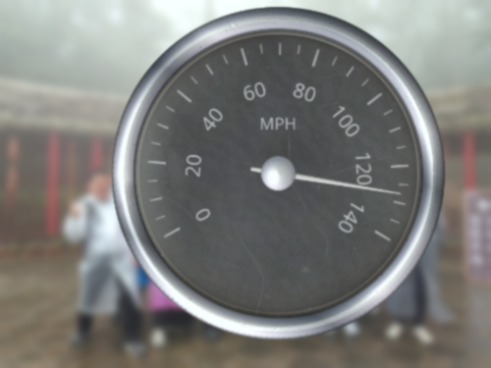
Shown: value=127.5 unit=mph
